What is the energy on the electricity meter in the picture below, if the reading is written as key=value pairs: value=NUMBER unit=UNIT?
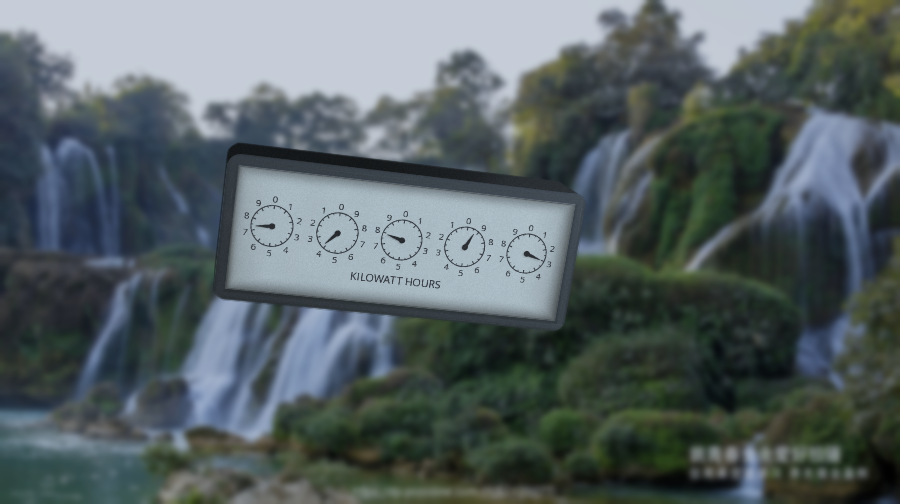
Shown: value=73793 unit=kWh
